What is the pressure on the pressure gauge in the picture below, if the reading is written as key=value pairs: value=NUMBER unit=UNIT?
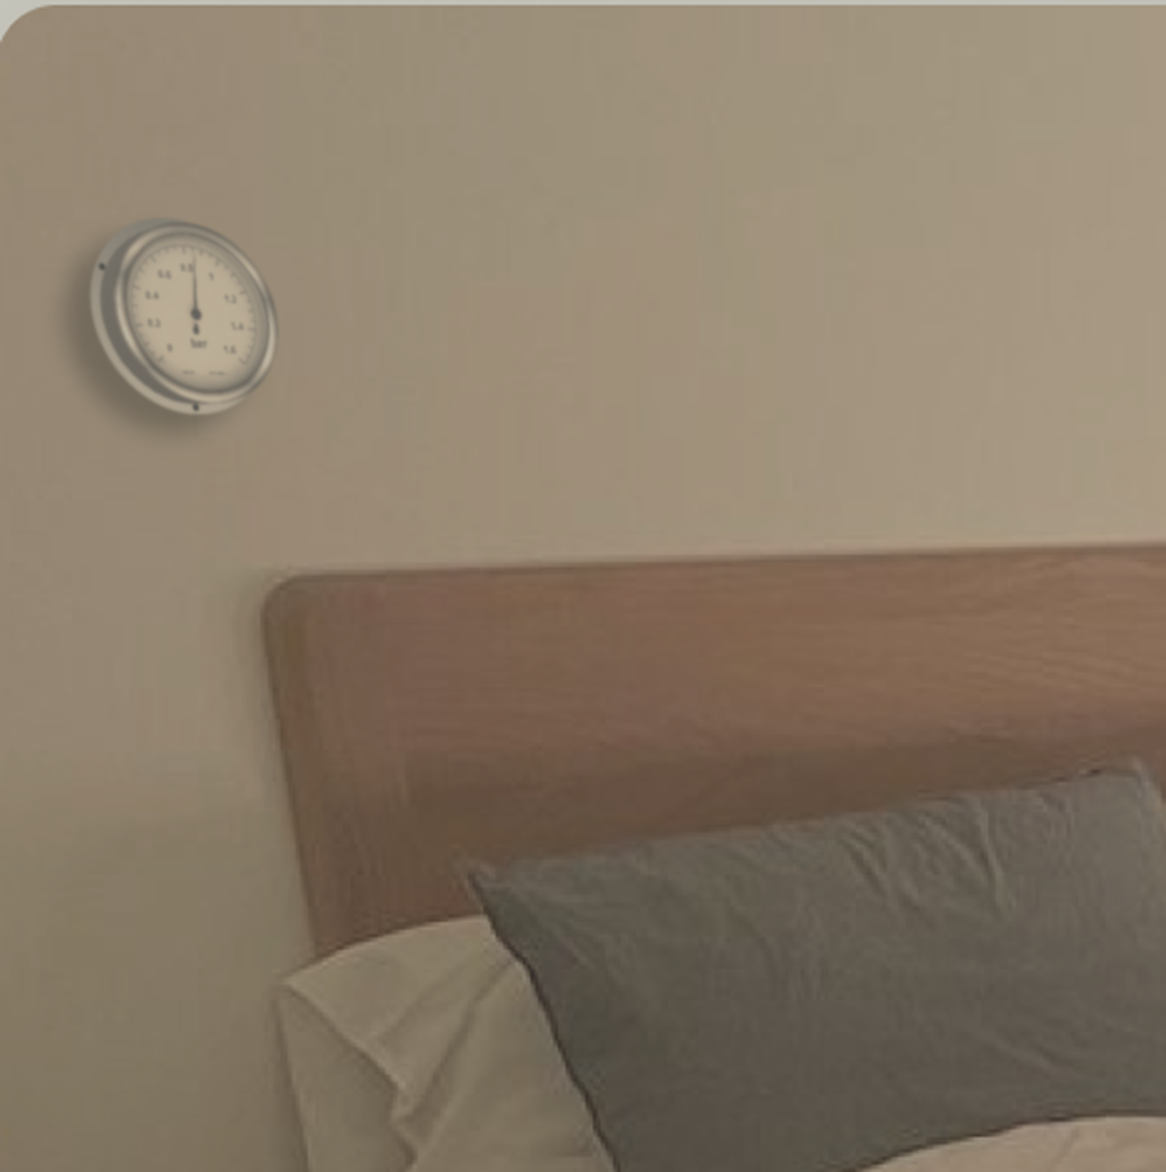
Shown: value=0.85 unit=bar
